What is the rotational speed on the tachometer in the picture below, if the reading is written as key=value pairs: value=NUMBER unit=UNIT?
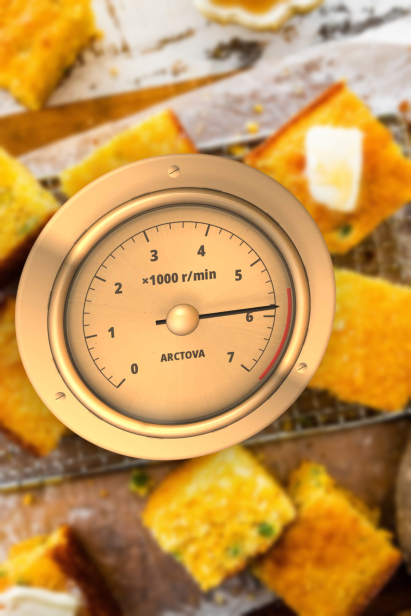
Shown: value=5800 unit=rpm
